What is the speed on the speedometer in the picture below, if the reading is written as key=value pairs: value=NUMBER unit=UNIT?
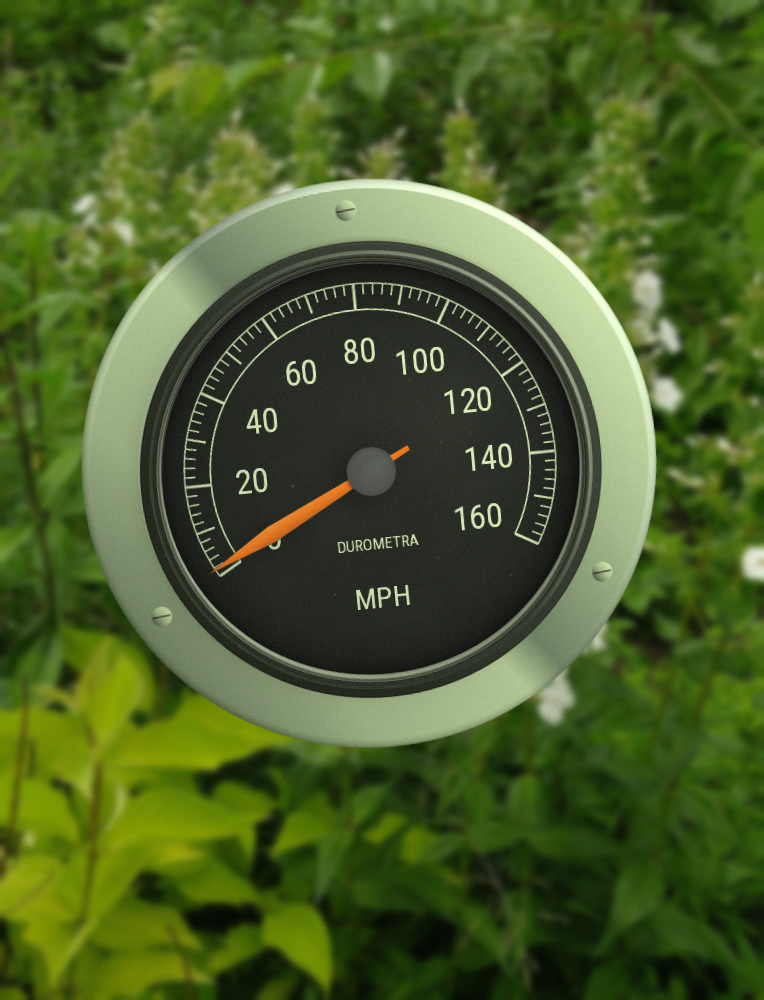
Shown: value=2 unit=mph
